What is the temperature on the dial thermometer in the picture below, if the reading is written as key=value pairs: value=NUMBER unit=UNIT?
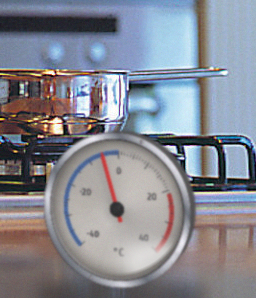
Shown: value=-5 unit=°C
